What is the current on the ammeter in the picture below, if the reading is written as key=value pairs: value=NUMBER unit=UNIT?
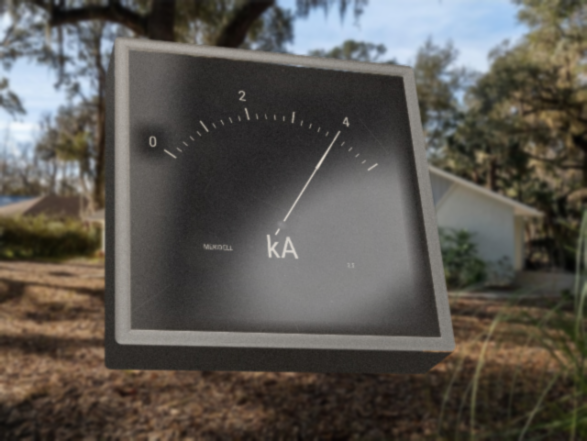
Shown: value=4 unit=kA
